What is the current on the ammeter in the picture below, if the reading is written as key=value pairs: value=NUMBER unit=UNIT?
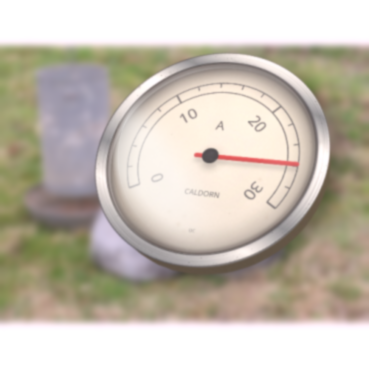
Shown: value=26 unit=A
